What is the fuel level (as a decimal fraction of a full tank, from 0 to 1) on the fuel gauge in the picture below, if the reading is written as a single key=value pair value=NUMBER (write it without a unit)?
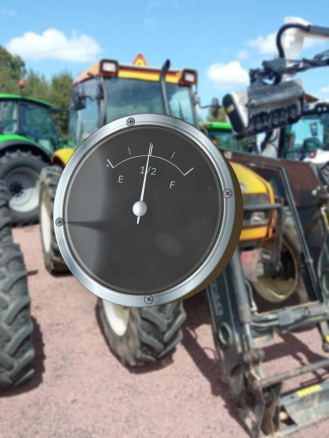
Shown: value=0.5
